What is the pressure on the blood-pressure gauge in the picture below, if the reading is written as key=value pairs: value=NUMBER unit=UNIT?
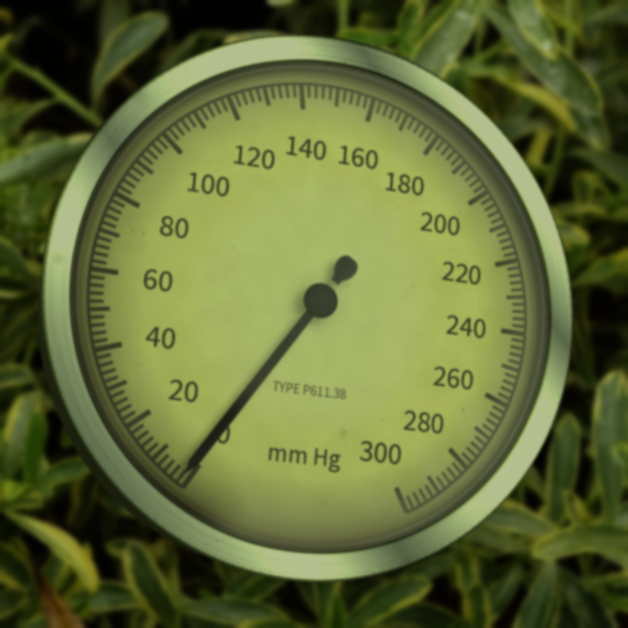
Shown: value=2 unit=mmHg
